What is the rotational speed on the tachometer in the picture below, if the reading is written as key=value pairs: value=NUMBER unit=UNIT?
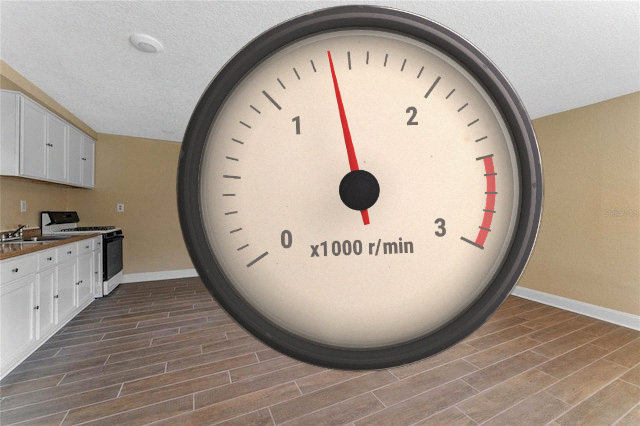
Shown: value=1400 unit=rpm
